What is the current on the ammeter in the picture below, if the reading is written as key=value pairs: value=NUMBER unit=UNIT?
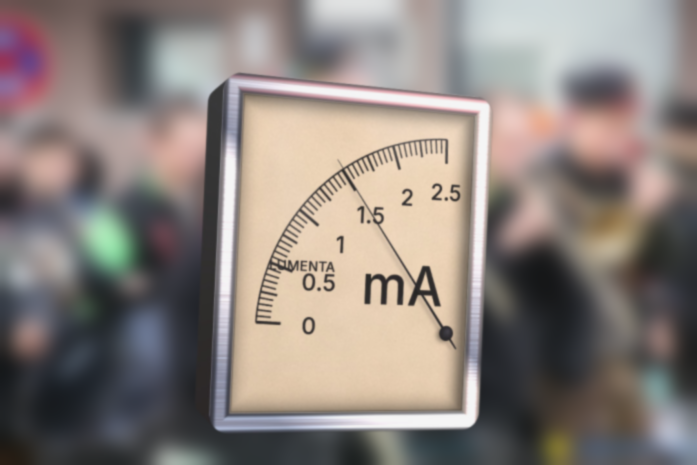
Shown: value=1.5 unit=mA
